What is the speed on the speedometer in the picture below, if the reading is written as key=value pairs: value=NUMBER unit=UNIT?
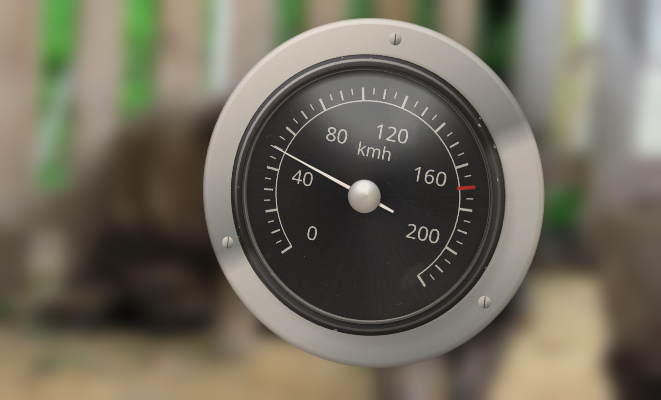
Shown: value=50 unit=km/h
